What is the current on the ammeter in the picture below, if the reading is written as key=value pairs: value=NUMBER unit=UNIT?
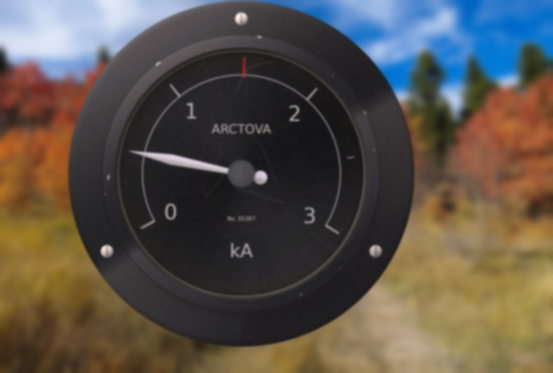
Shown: value=0.5 unit=kA
